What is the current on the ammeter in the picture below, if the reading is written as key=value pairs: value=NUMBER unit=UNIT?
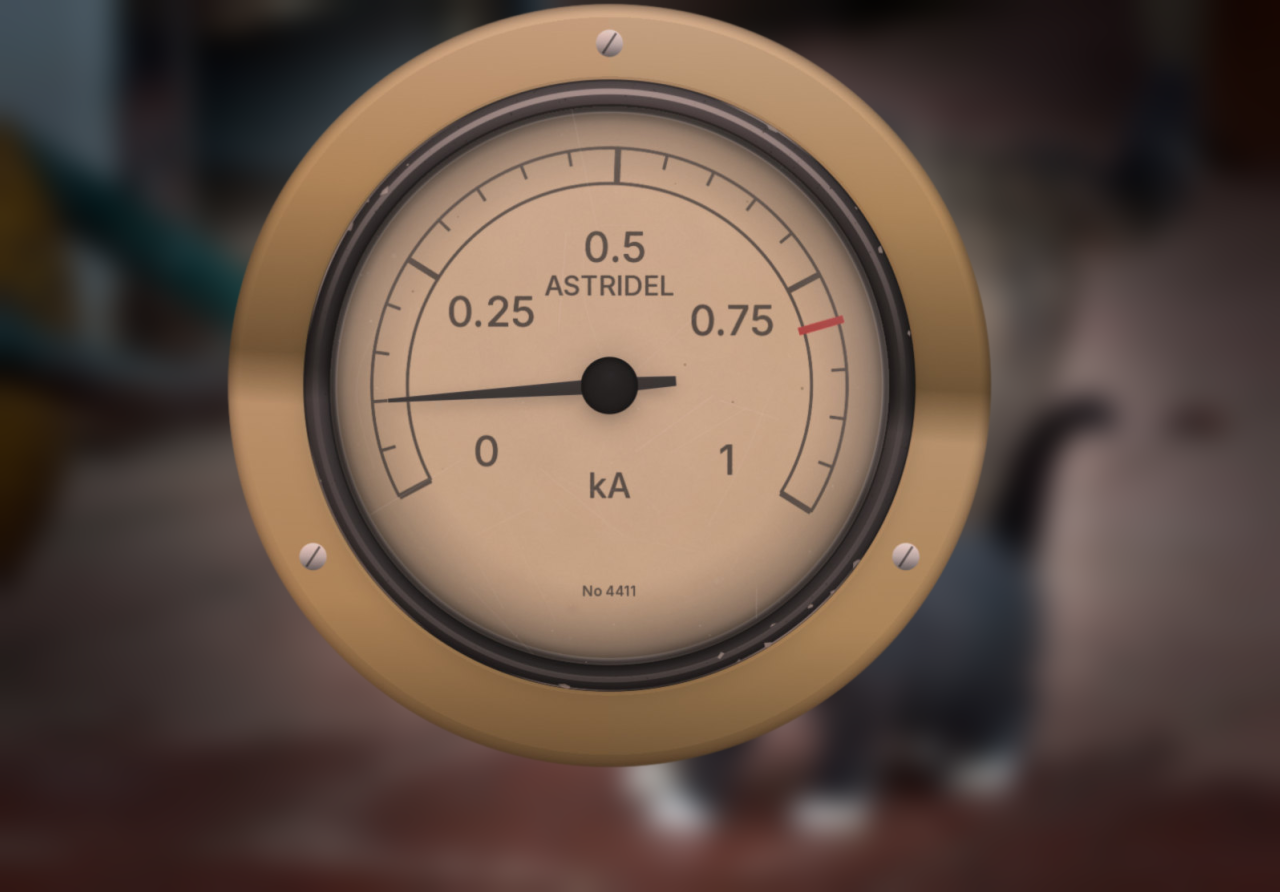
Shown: value=0.1 unit=kA
